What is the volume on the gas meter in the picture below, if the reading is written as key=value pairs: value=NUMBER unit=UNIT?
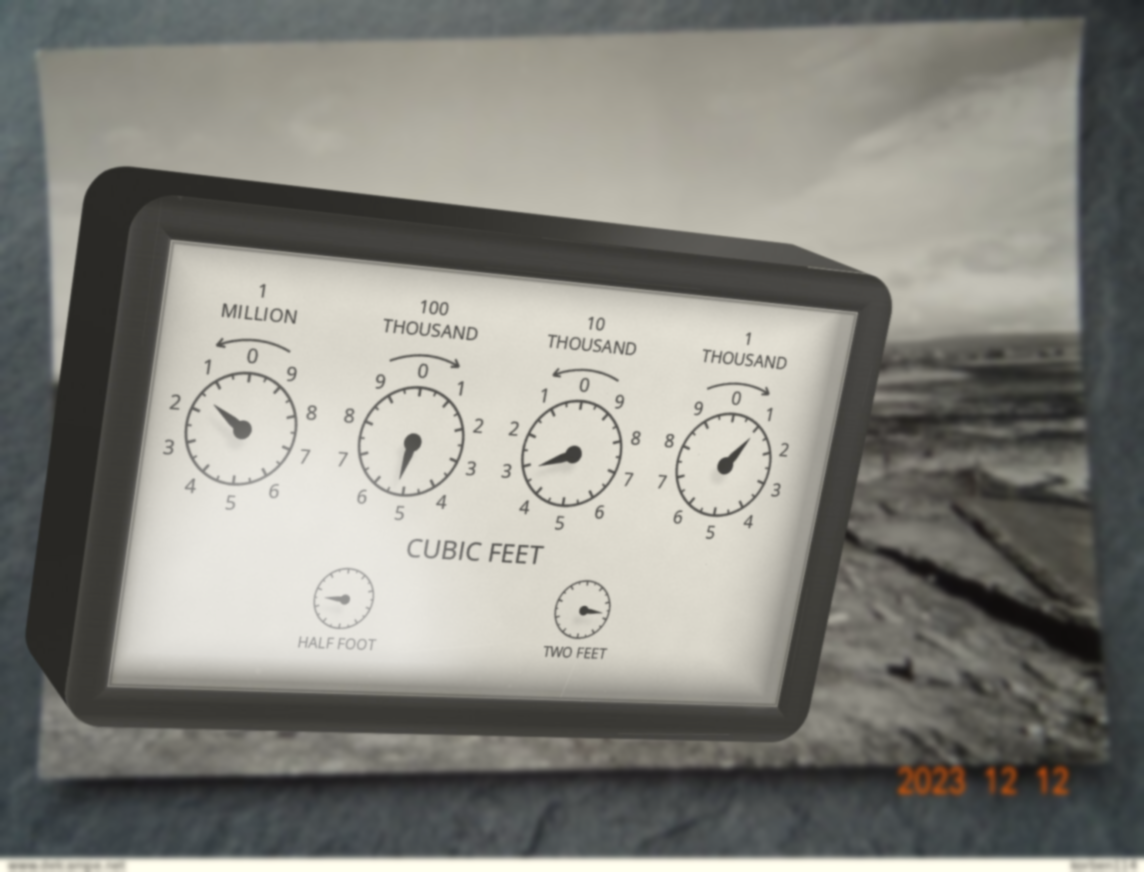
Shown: value=153100 unit=ft³
